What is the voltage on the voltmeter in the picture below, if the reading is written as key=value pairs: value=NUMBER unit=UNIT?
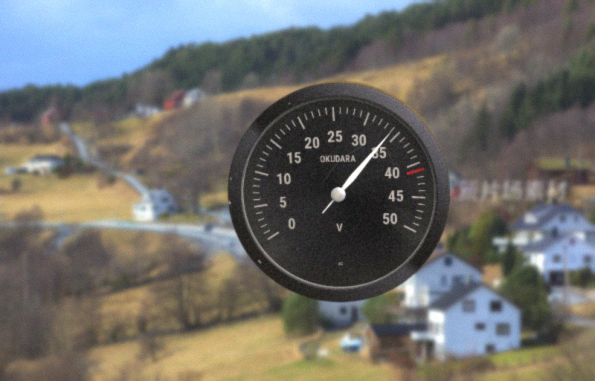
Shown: value=34 unit=V
